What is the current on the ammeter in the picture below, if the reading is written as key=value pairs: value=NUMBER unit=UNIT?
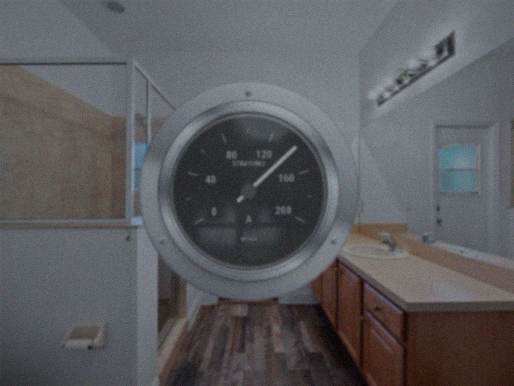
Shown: value=140 unit=A
